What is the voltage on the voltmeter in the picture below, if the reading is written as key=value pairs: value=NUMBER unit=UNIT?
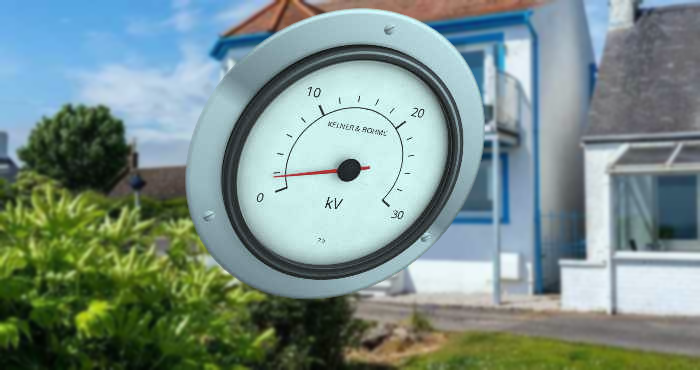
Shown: value=2 unit=kV
